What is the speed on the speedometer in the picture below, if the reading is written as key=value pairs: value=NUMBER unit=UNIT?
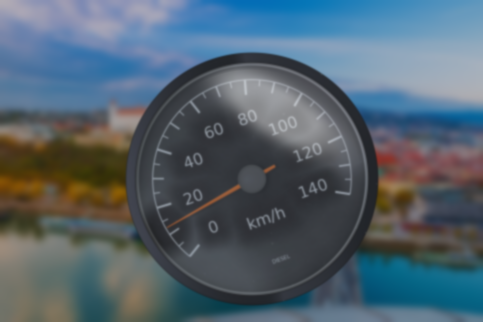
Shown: value=12.5 unit=km/h
